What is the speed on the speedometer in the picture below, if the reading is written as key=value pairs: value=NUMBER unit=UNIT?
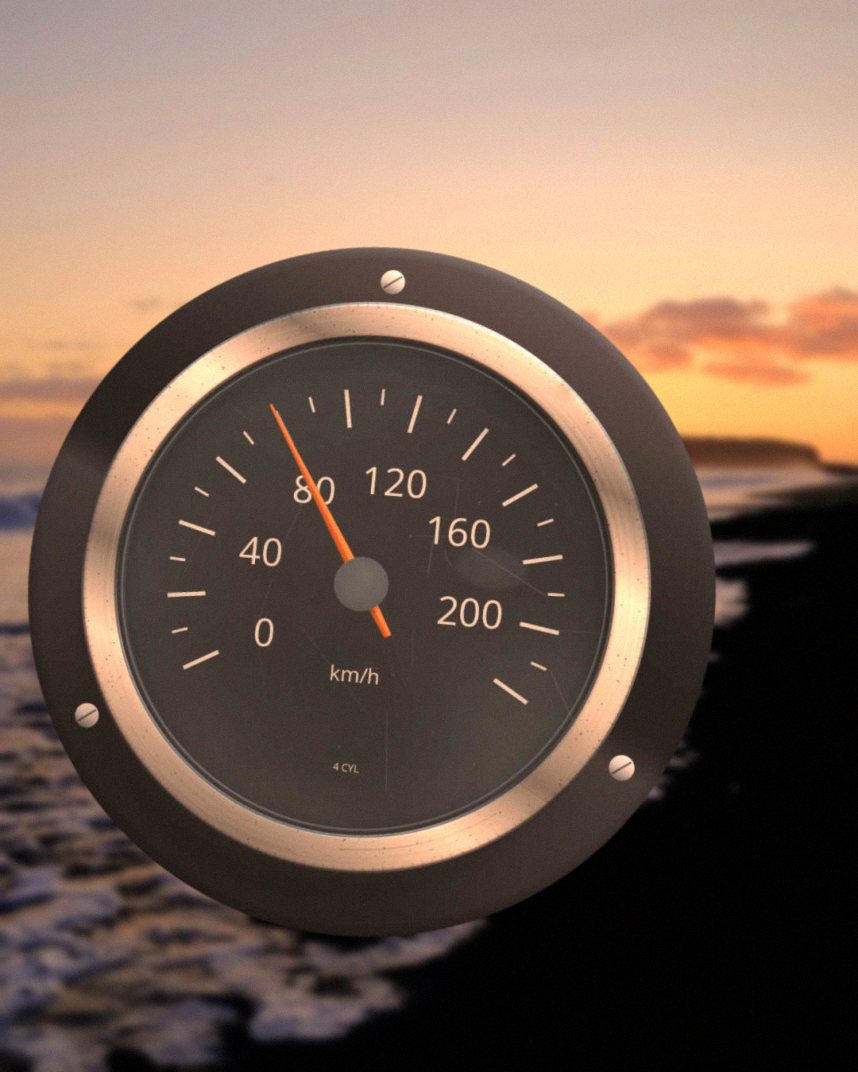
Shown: value=80 unit=km/h
